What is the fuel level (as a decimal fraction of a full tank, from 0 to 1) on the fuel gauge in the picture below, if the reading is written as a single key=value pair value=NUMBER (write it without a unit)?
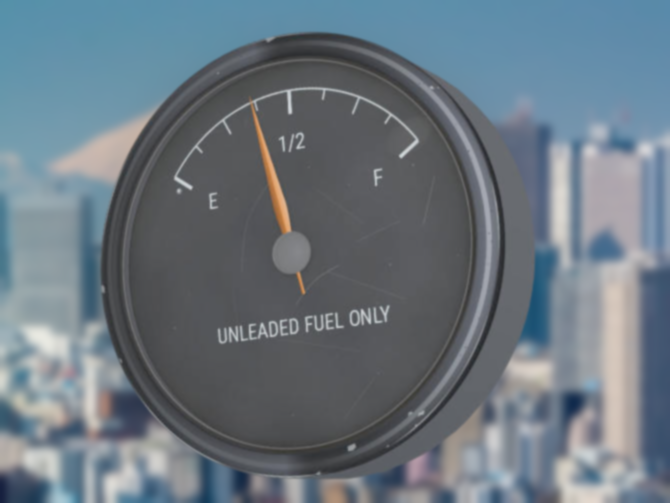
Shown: value=0.375
